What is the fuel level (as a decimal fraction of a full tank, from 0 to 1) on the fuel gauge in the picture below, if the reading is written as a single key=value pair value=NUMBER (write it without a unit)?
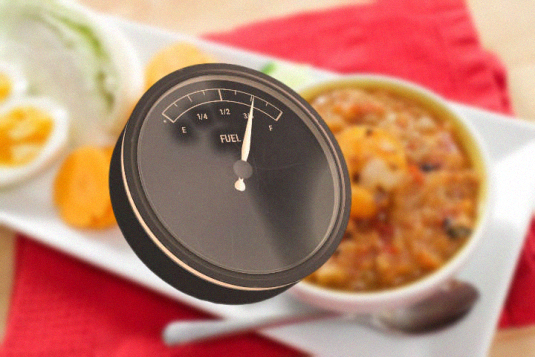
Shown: value=0.75
